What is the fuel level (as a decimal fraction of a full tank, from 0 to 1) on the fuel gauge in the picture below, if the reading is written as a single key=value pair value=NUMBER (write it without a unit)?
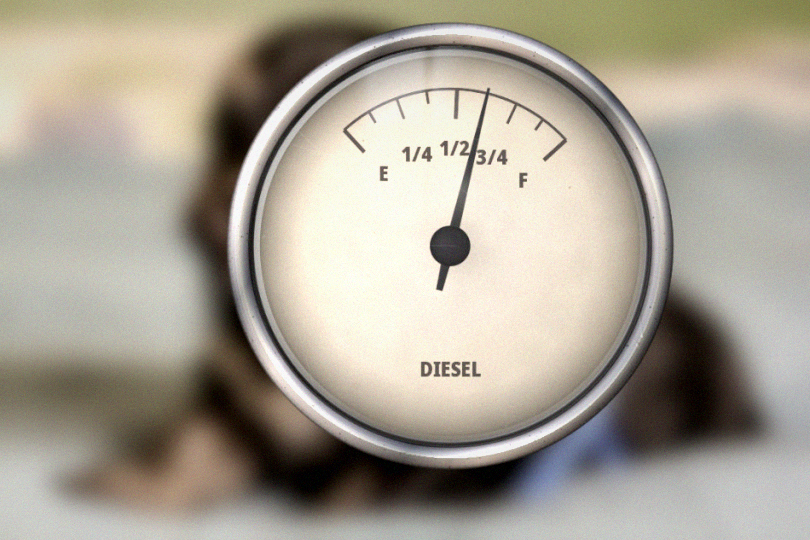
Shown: value=0.625
